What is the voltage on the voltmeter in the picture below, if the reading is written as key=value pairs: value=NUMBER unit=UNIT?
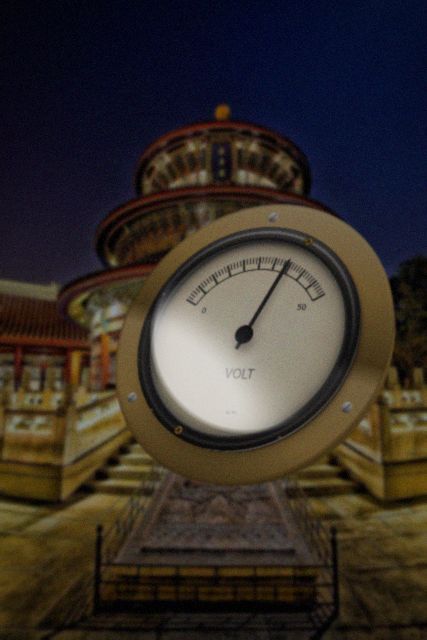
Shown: value=35 unit=V
